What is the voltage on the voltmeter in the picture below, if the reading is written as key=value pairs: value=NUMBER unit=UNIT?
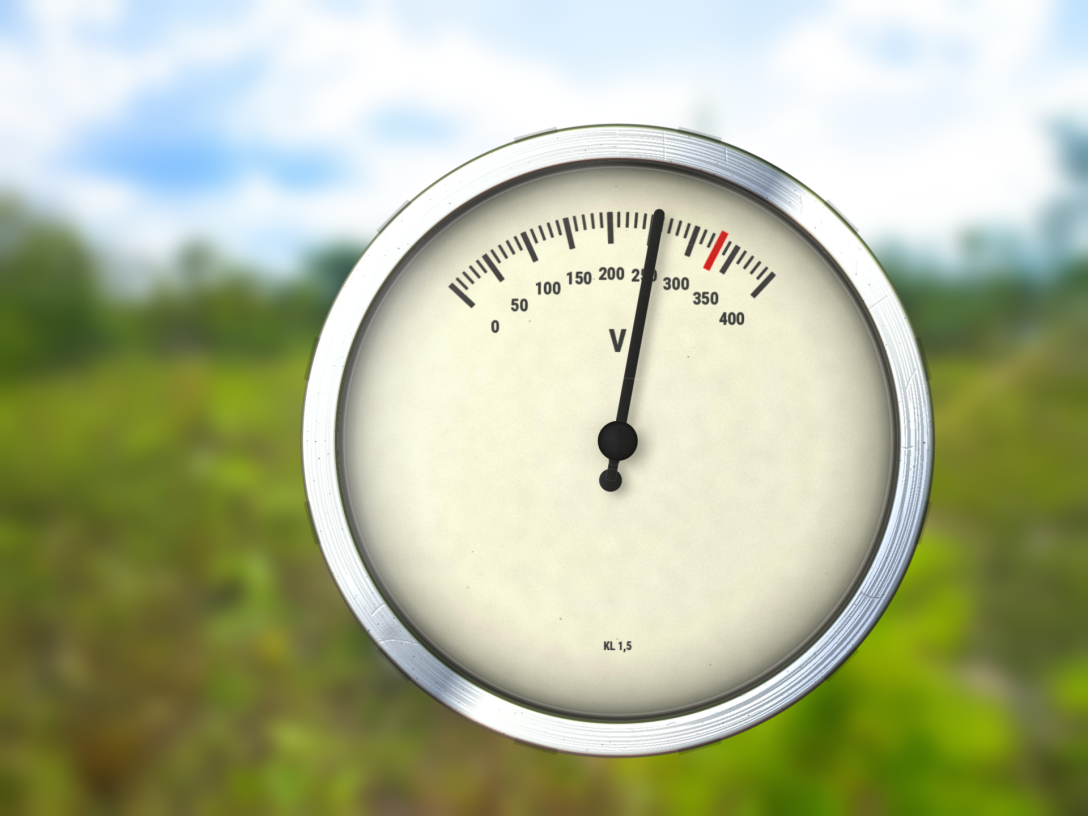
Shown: value=255 unit=V
